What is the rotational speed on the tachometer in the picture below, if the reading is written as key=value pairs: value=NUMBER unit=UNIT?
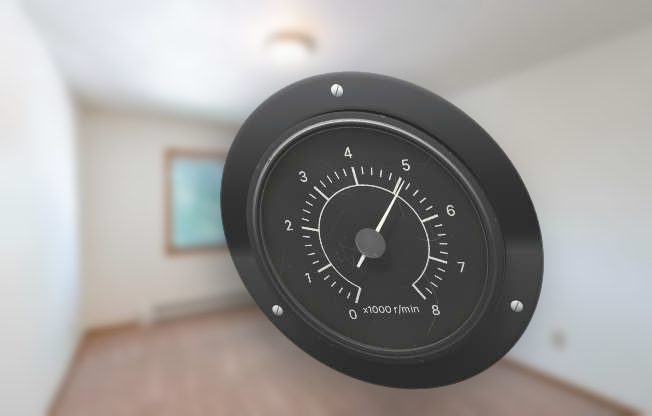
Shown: value=5100 unit=rpm
